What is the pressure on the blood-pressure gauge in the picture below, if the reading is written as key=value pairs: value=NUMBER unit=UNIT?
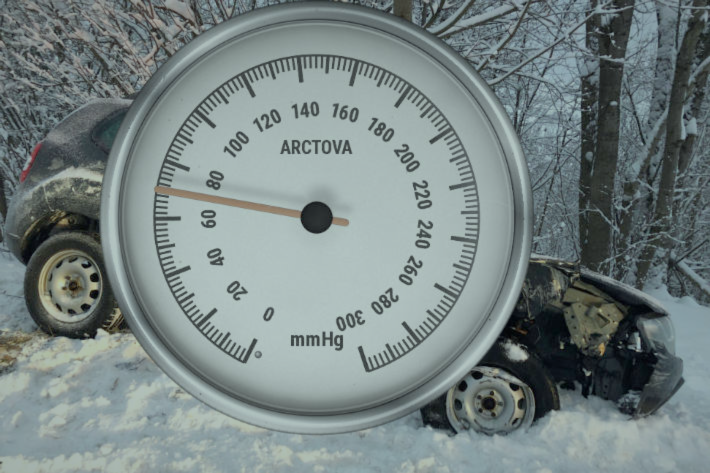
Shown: value=70 unit=mmHg
